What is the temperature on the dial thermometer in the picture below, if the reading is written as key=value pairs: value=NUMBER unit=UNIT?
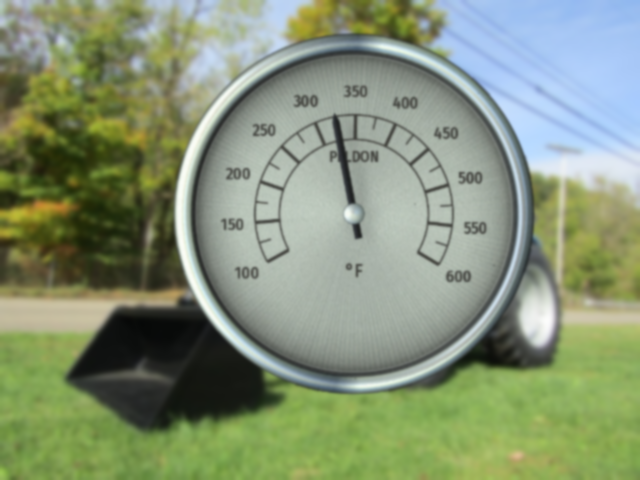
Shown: value=325 unit=°F
